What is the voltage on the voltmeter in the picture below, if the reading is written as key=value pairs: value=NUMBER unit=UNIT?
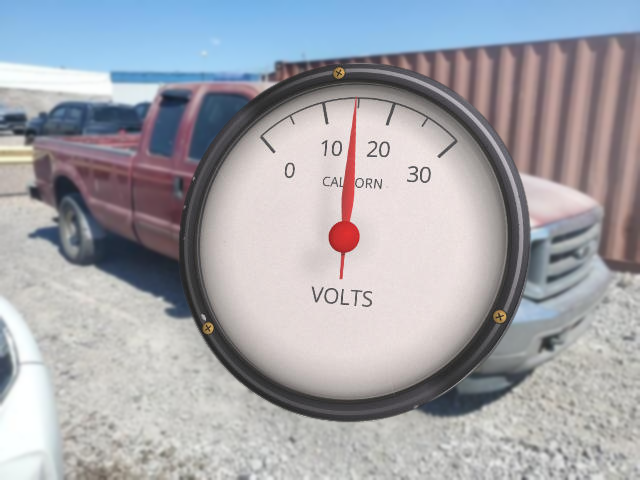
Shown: value=15 unit=V
